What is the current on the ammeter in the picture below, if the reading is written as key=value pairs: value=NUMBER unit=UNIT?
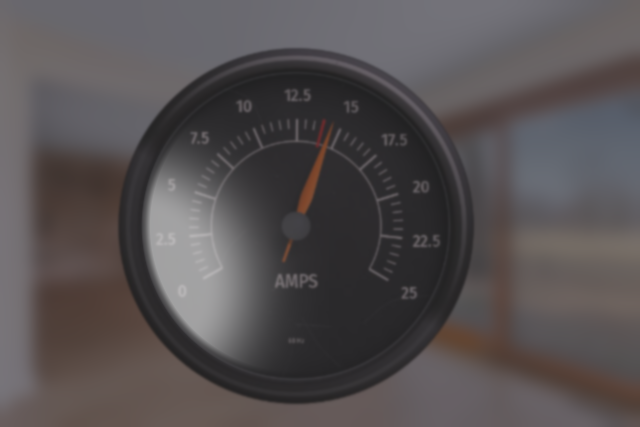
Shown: value=14.5 unit=A
